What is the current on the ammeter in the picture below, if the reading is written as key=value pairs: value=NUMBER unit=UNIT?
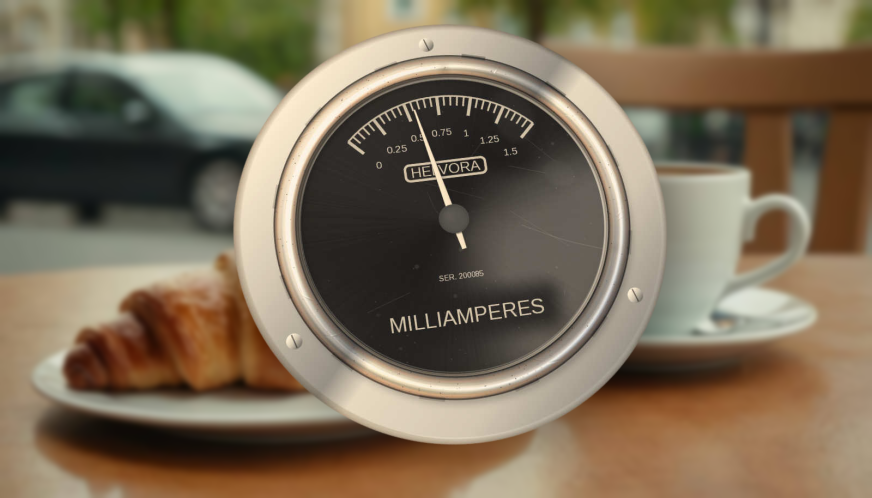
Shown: value=0.55 unit=mA
